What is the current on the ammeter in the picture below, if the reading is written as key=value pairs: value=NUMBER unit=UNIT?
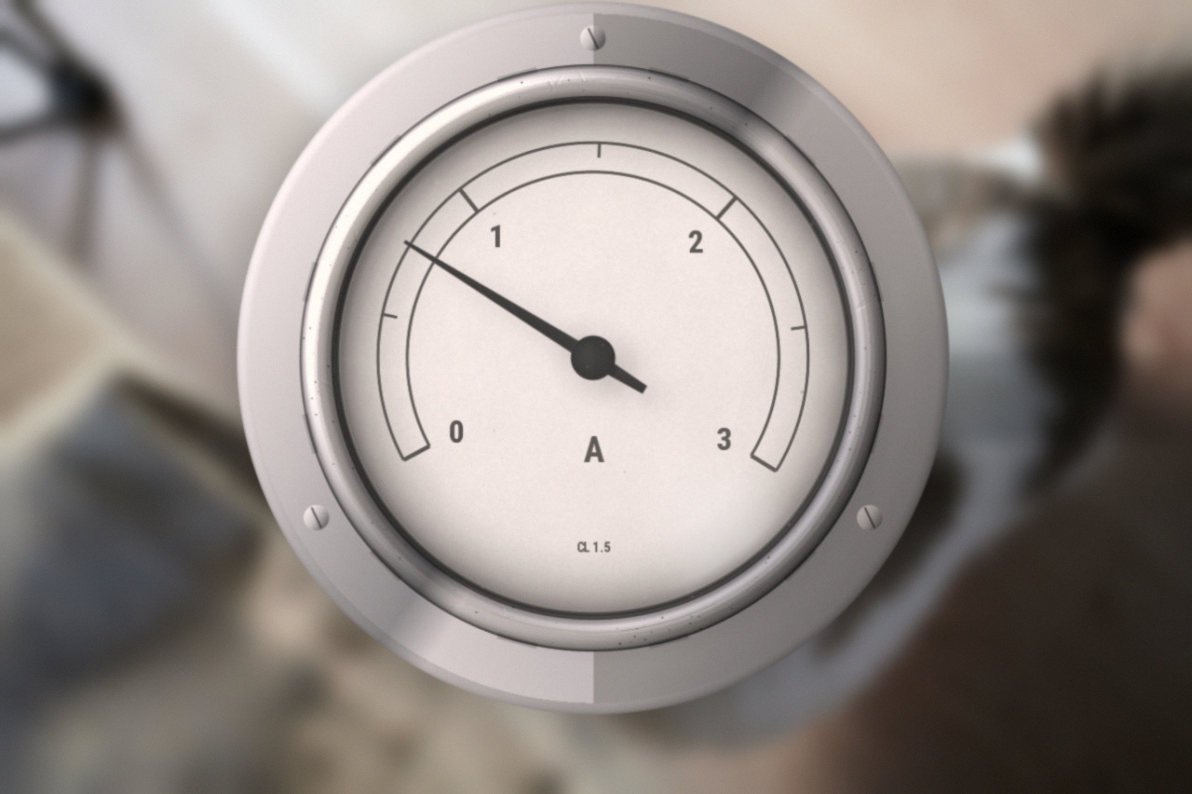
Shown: value=0.75 unit=A
